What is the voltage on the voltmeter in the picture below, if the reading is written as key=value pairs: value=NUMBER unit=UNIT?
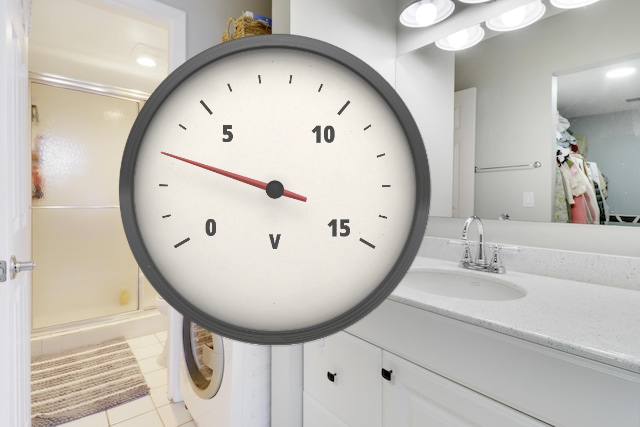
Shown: value=3 unit=V
